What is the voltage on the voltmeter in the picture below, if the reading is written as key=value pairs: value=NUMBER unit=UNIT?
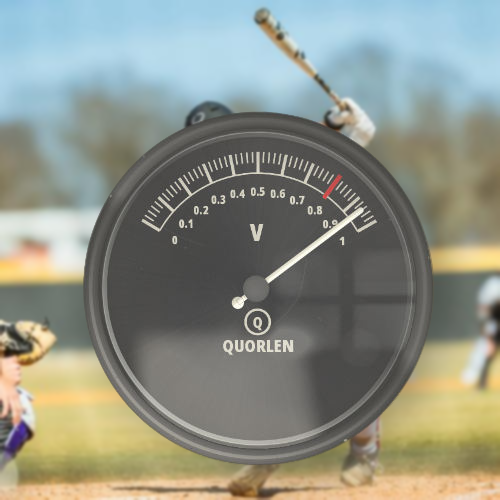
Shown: value=0.94 unit=V
